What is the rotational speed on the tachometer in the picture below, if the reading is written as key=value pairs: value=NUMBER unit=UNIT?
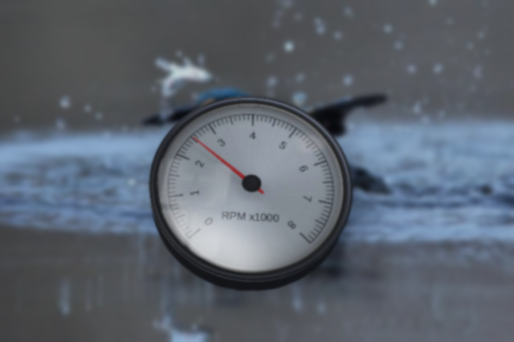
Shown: value=2500 unit=rpm
